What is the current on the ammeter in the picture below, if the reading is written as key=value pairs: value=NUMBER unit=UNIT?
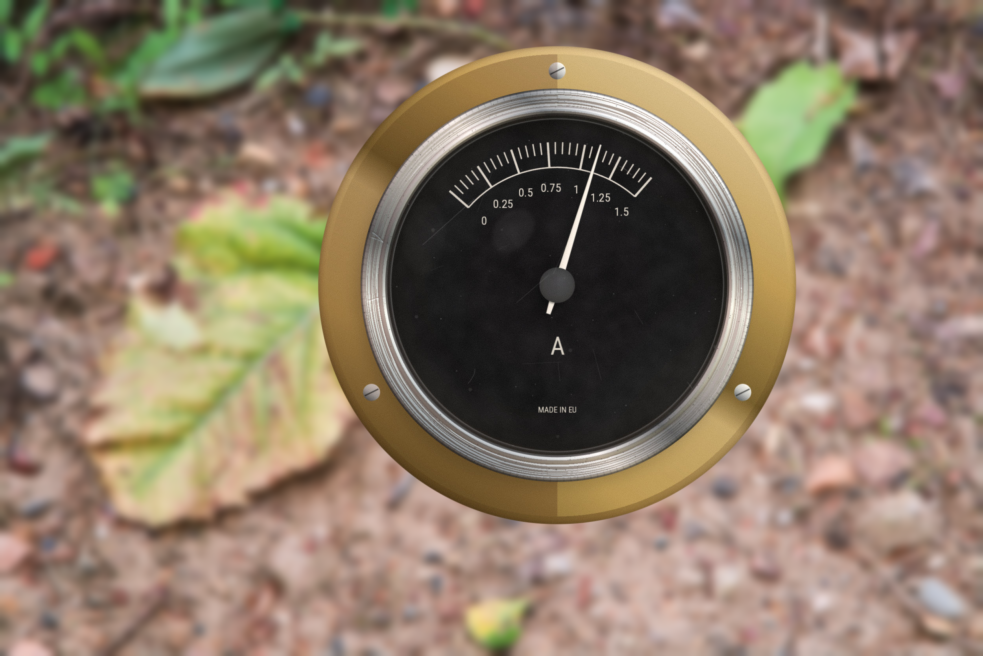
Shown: value=1.1 unit=A
